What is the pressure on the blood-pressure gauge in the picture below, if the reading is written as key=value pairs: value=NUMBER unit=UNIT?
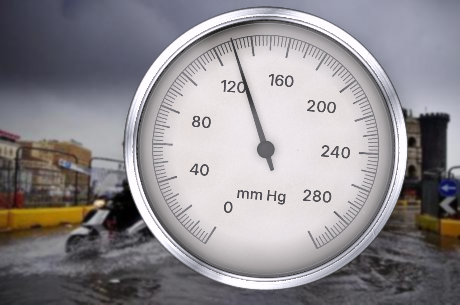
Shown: value=130 unit=mmHg
